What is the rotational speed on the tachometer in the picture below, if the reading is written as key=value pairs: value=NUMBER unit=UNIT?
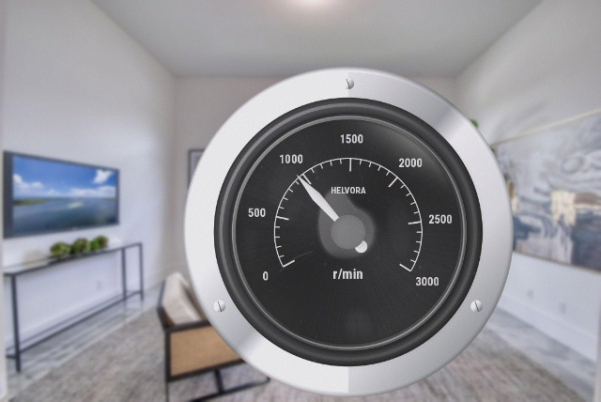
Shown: value=950 unit=rpm
